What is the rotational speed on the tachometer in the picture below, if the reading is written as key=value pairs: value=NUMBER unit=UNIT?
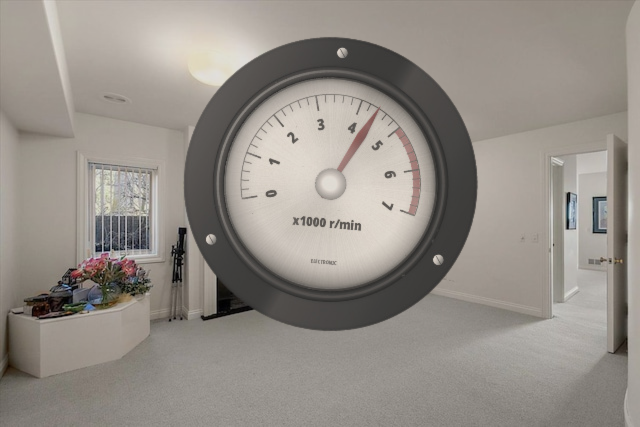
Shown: value=4400 unit=rpm
